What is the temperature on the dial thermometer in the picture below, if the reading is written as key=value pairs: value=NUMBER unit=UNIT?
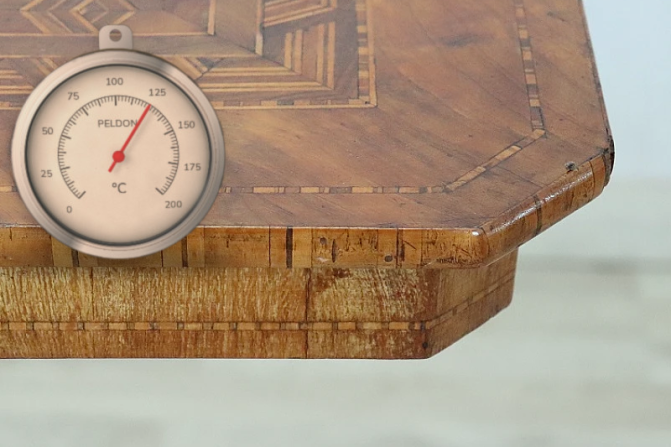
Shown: value=125 unit=°C
